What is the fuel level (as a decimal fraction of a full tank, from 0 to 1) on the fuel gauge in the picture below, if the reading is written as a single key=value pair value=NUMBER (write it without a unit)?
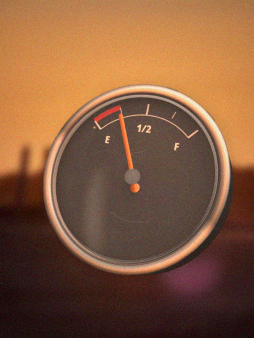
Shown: value=0.25
